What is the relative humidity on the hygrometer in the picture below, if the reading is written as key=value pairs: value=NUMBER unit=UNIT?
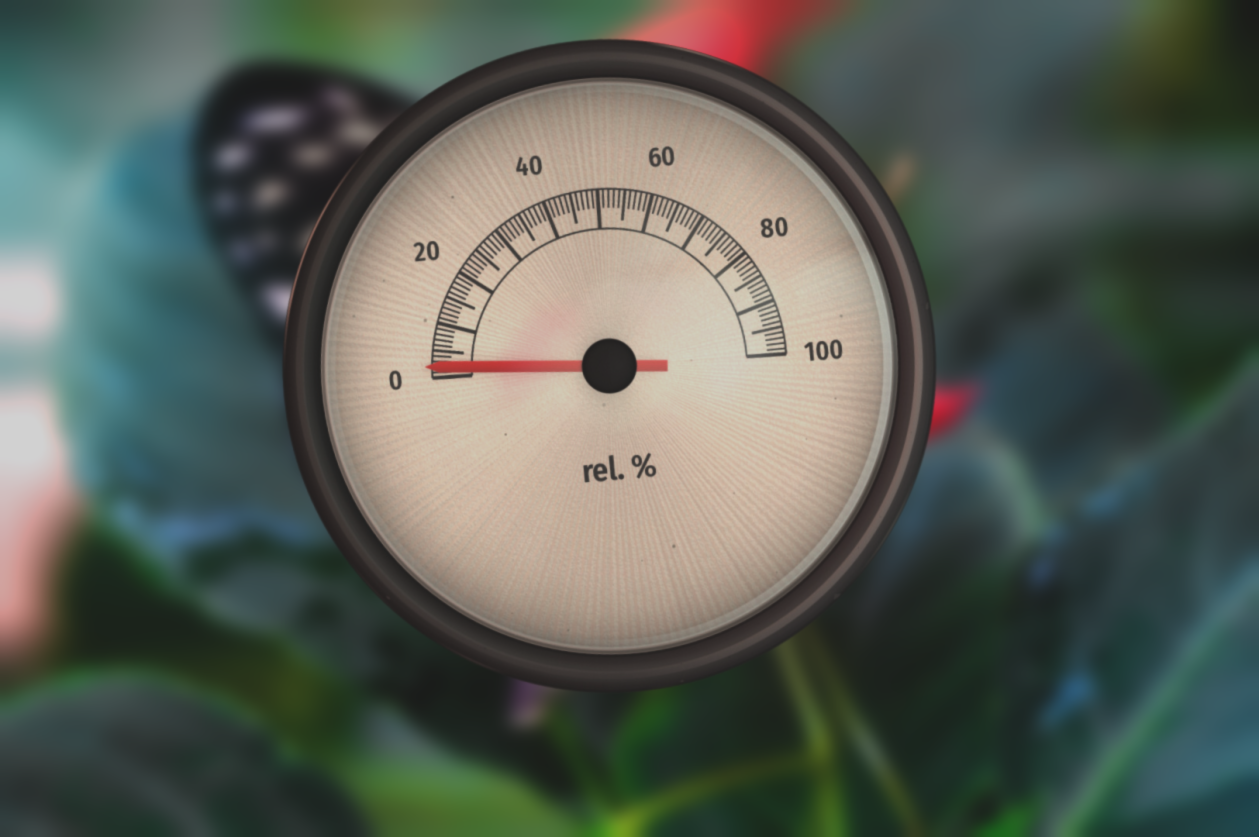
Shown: value=2 unit=%
